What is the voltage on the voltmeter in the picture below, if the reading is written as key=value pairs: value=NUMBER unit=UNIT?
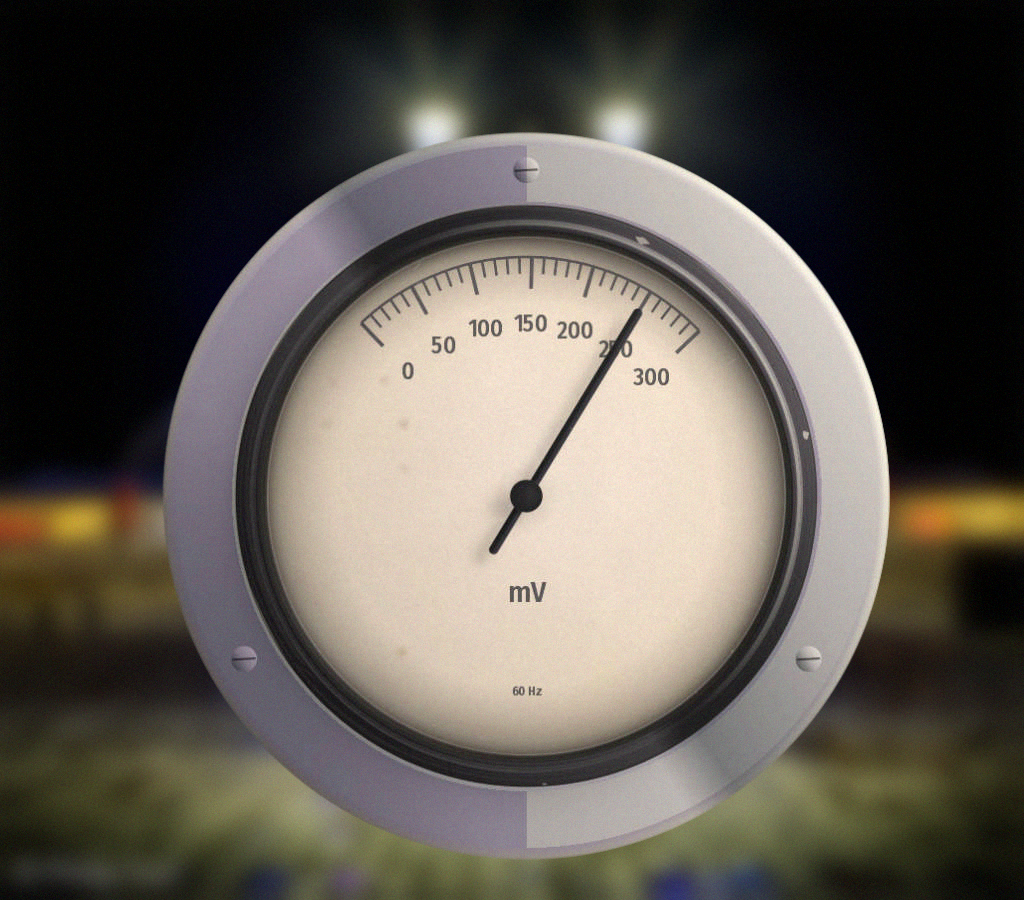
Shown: value=250 unit=mV
